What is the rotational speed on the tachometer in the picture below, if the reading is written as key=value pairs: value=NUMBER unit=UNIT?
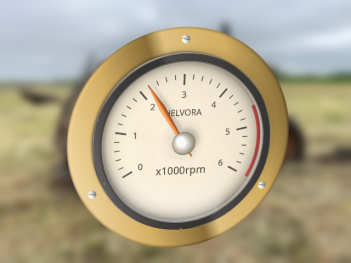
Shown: value=2200 unit=rpm
